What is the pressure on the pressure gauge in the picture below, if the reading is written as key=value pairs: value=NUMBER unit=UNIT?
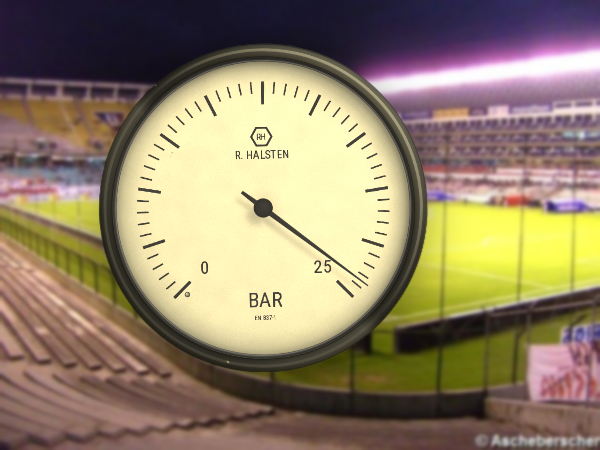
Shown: value=24.25 unit=bar
